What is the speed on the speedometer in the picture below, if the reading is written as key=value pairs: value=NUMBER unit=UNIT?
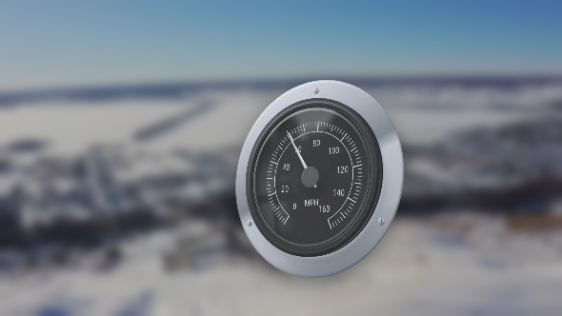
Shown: value=60 unit=mph
